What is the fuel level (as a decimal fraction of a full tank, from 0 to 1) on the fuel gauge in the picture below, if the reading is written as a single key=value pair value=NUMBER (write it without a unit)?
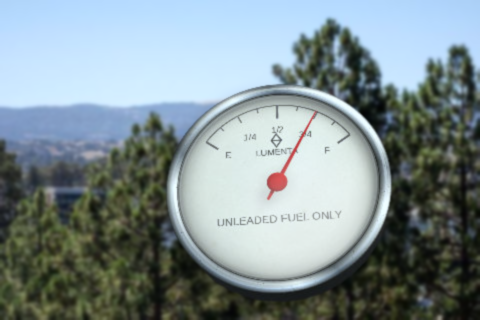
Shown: value=0.75
